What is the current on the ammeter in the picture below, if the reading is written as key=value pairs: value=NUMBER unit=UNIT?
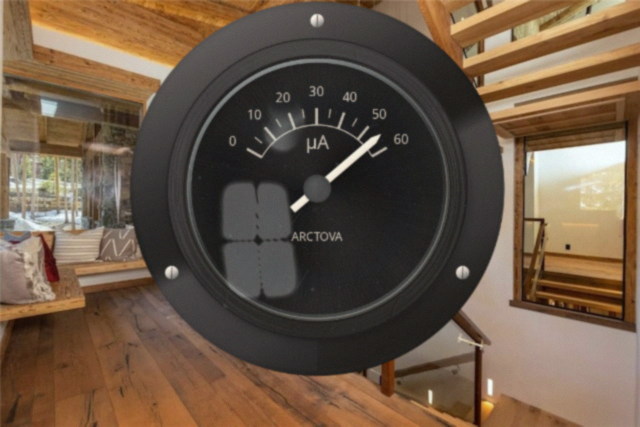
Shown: value=55 unit=µA
